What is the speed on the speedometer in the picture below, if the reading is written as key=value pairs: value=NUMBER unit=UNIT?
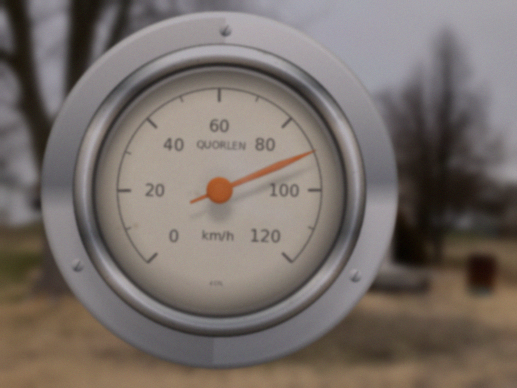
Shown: value=90 unit=km/h
